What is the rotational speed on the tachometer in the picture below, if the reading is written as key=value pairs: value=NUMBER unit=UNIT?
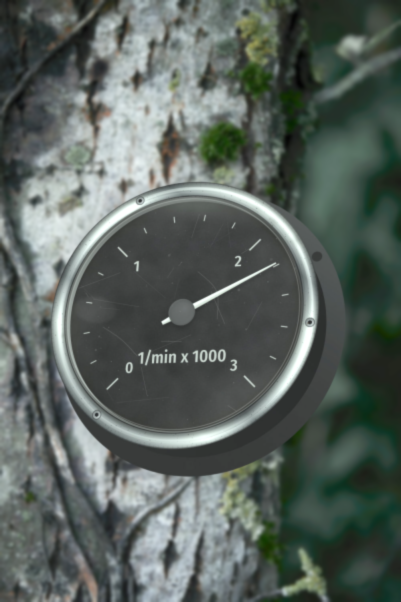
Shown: value=2200 unit=rpm
